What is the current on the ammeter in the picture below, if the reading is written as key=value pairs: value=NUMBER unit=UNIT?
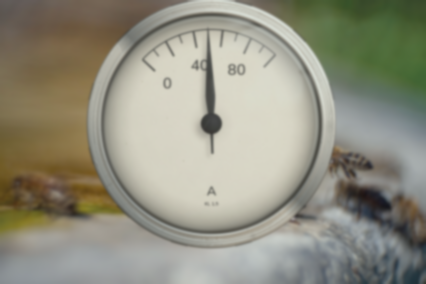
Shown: value=50 unit=A
